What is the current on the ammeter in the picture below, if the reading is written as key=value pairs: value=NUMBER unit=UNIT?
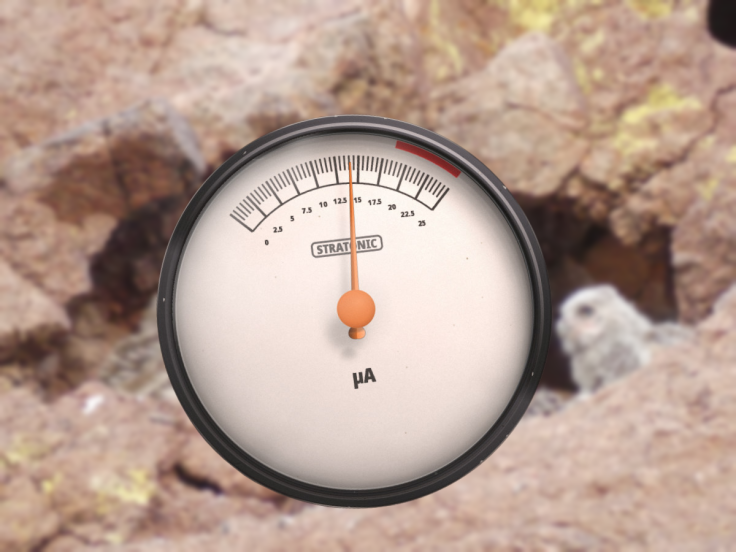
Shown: value=14 unit=µA
